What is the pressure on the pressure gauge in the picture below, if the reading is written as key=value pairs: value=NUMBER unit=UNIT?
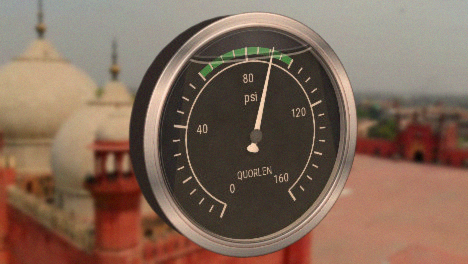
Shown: value=90 unit=psi
